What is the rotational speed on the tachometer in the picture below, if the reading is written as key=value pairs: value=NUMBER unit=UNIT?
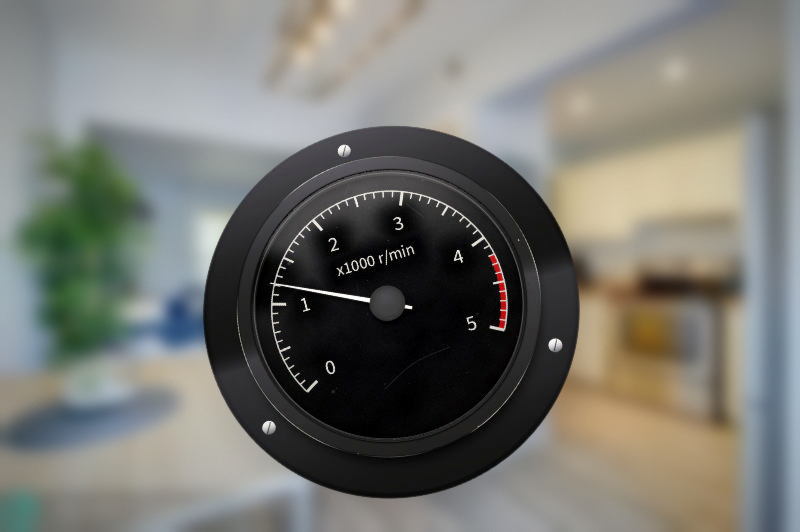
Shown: value=1200 unit=rpm
